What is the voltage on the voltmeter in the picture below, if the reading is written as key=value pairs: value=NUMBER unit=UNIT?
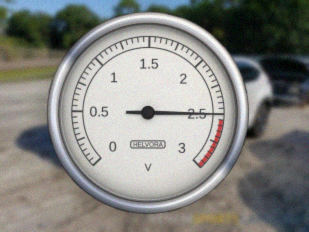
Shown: value=2.5 unit=V
